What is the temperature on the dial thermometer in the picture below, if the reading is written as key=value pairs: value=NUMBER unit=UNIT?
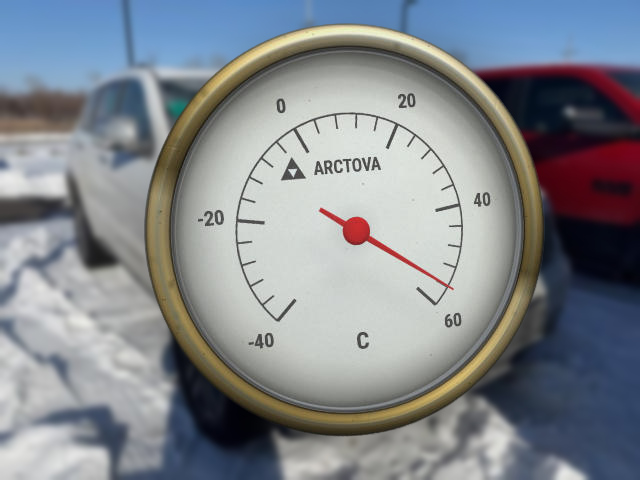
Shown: value=56 unit=°C
